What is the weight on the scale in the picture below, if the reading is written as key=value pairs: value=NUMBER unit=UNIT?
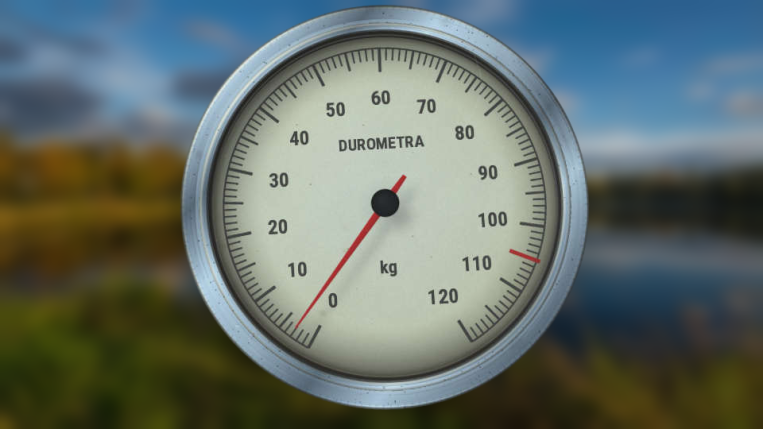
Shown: value=3 unit=kg
